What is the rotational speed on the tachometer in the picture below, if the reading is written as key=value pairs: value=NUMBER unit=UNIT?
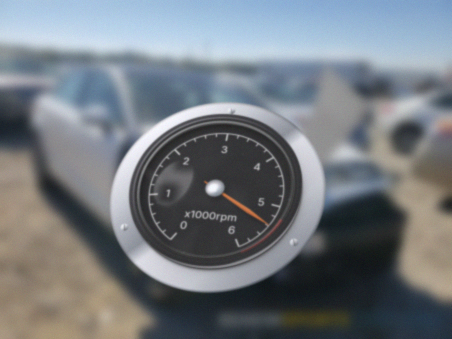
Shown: value=5400 unit=rpm
